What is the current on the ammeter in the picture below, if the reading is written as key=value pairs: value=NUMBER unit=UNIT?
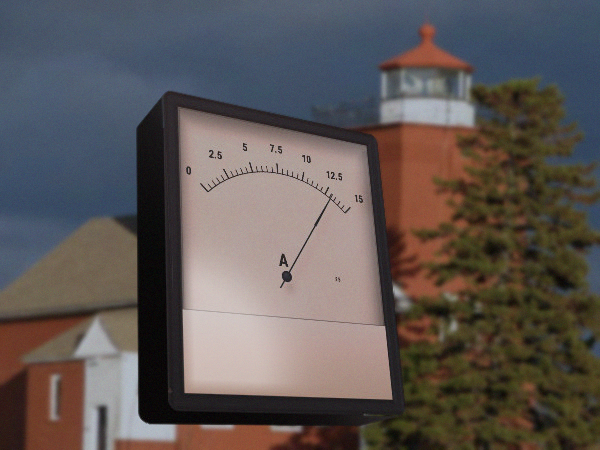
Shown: value=13 unit=A
